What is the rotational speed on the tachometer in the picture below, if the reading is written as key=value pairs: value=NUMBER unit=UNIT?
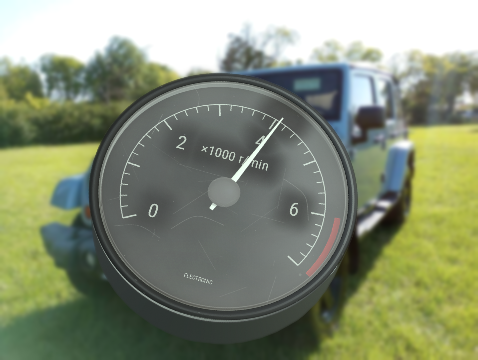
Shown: value=4100 unit=rpm
